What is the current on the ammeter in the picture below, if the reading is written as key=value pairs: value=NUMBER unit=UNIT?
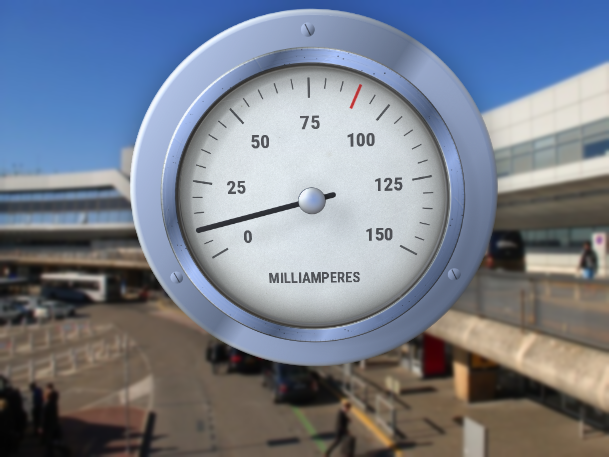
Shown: value=10 unit=mA
